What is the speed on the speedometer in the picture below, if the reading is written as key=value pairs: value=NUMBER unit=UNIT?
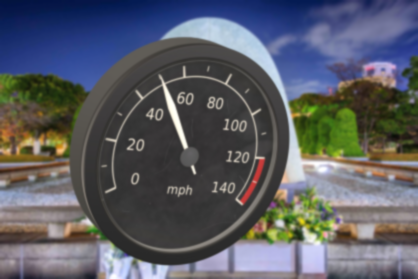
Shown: value=50 unit=mph
